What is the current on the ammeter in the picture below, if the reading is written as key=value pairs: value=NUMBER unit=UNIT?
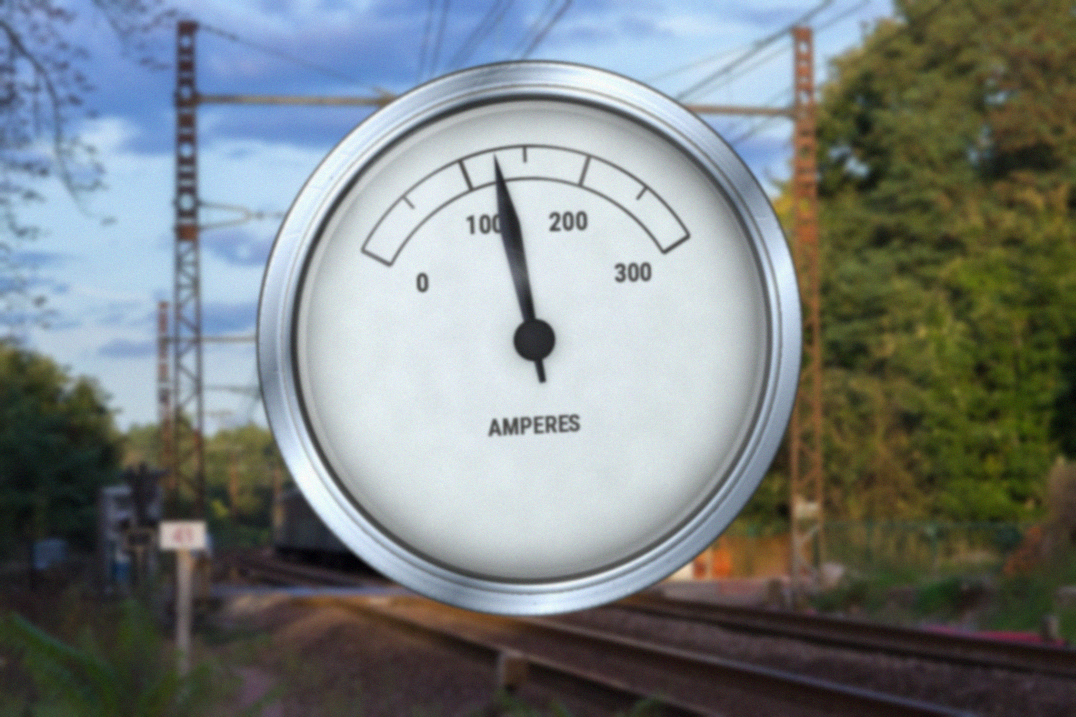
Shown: value=125 unit=A
